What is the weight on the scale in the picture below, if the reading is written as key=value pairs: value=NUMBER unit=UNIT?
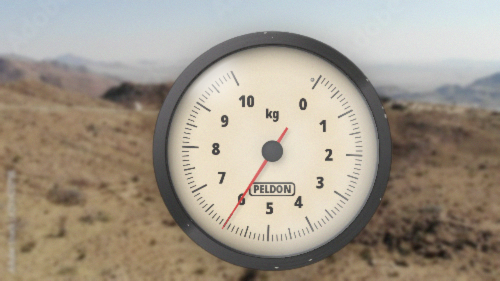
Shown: value=6 unit=kg
